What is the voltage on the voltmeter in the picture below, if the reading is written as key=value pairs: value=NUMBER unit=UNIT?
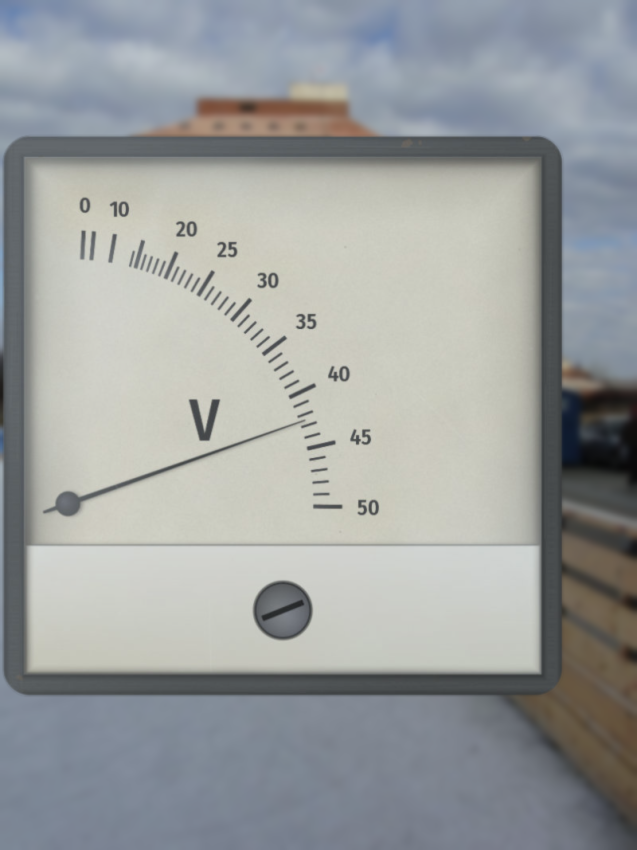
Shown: value=42.5 unit=V
